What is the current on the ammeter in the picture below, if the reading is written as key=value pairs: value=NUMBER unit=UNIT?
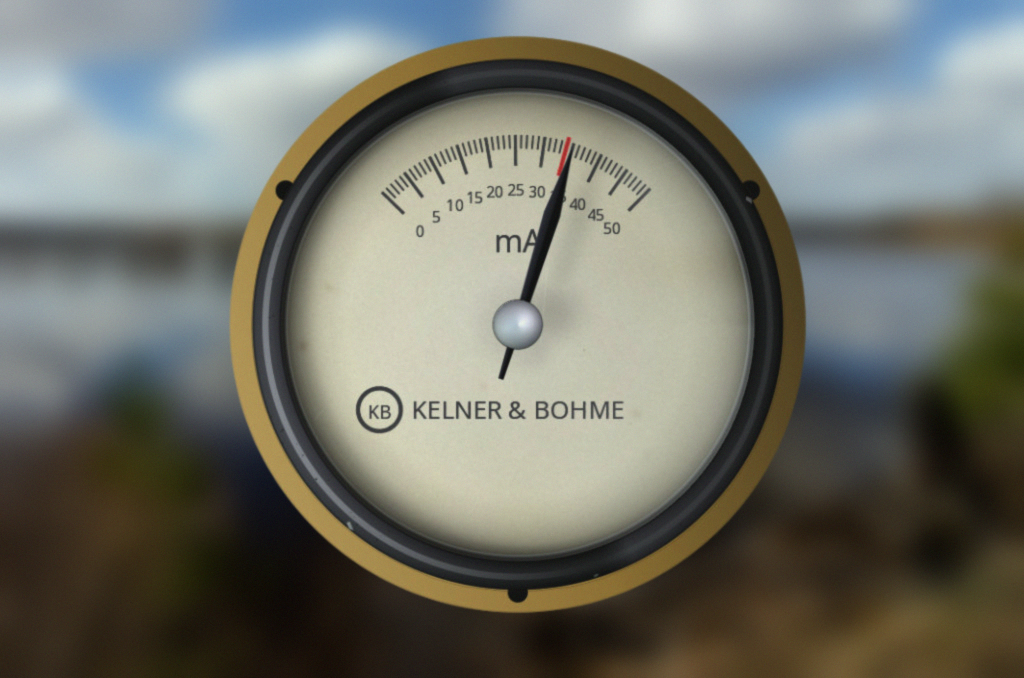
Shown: value=35 unit=mA
